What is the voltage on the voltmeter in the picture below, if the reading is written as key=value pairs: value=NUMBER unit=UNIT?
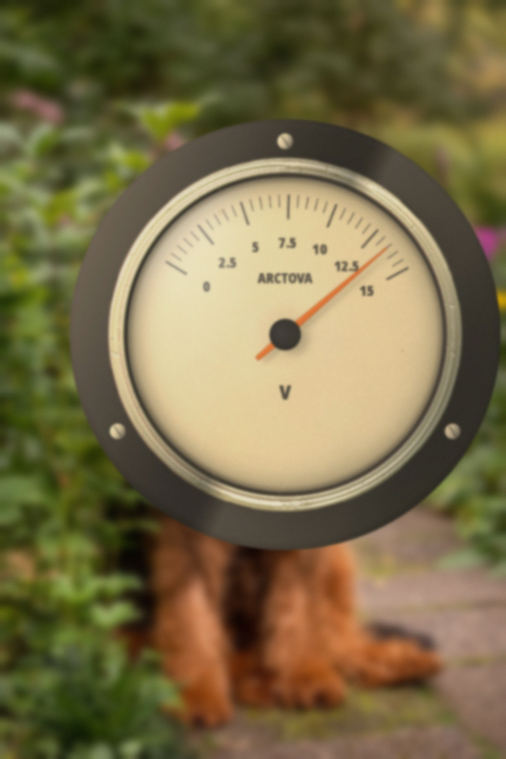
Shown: value=13.5 unit=V
